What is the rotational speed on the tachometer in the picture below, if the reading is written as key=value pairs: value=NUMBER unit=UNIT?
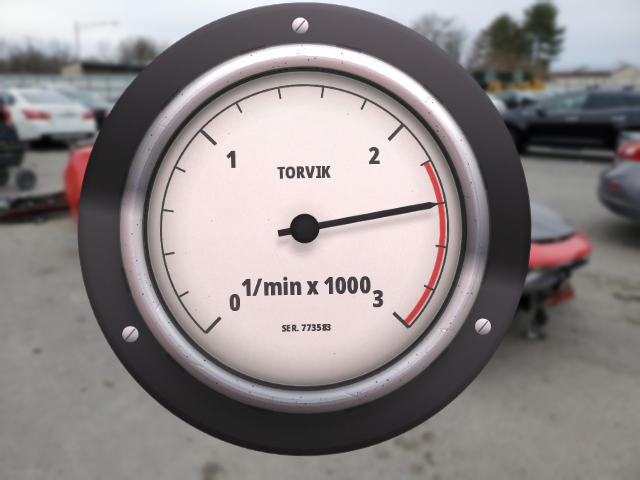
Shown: value=2400 unit=rpm
